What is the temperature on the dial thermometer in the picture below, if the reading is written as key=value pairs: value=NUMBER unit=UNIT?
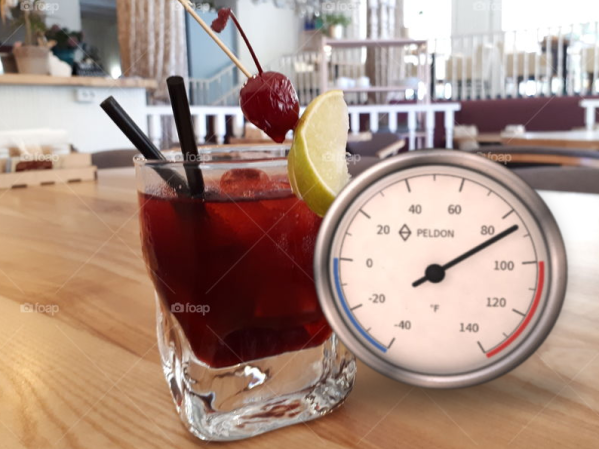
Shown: value=85 unit=°F
